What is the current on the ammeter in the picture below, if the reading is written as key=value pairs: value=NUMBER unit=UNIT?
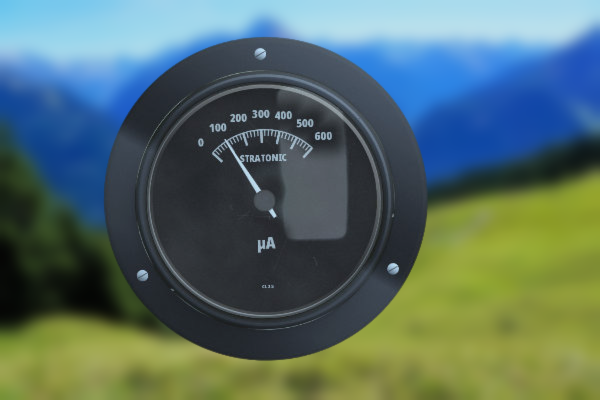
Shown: value=100 unit=µA
